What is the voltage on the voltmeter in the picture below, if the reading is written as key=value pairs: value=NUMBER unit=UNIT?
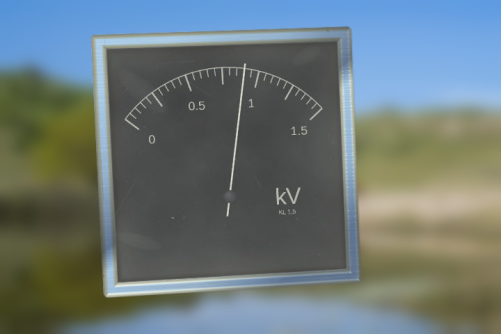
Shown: value=0.9 unit=kV
